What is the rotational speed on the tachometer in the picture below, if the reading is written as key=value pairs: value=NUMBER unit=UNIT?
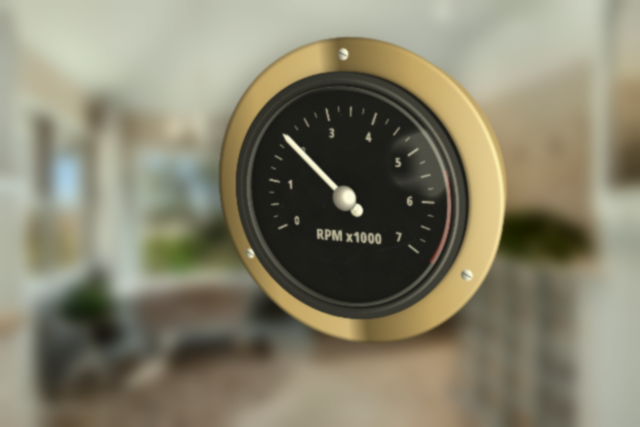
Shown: value=2000 unit=rpm
